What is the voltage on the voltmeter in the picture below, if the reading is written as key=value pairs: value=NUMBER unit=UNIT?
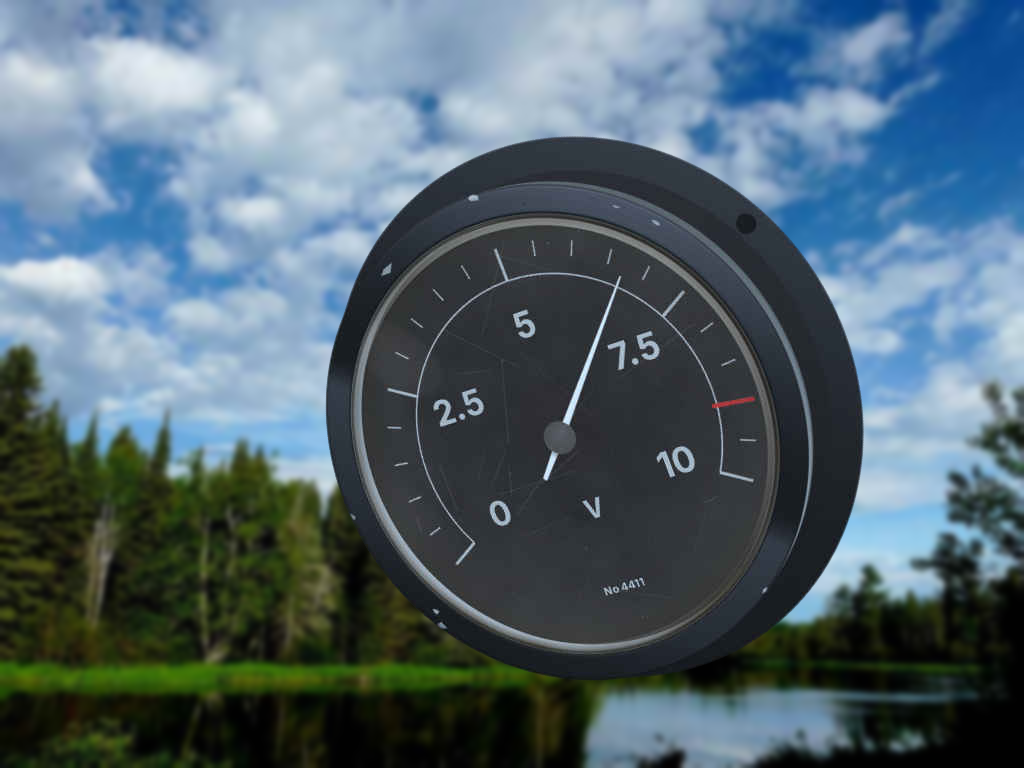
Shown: value=6.75 unit=V
